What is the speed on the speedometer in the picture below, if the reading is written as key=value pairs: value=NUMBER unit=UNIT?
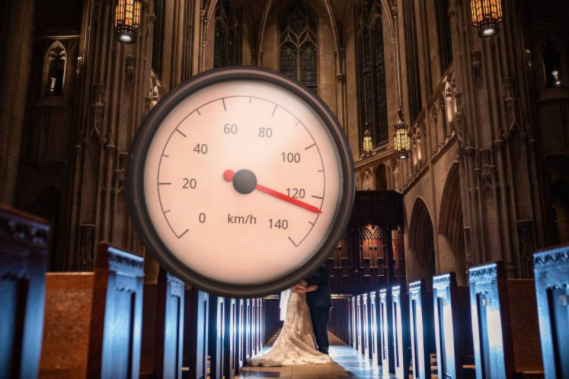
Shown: value=125 unit=km/h
